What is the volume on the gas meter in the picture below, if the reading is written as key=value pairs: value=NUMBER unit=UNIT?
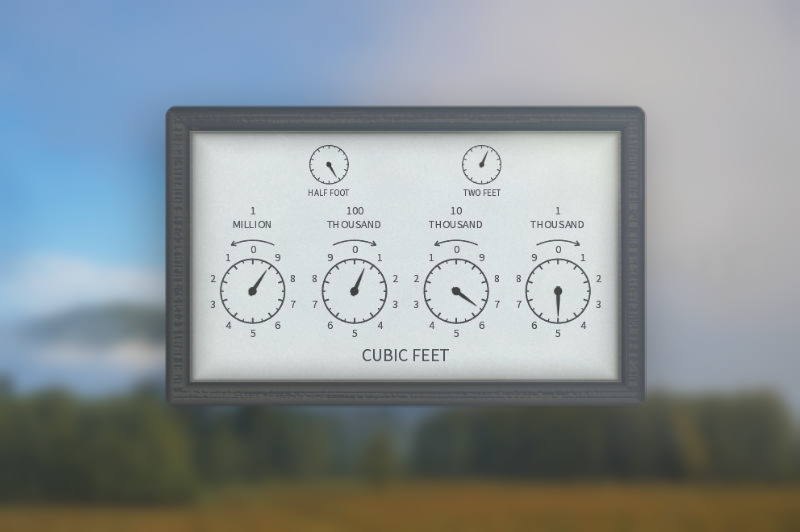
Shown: value=906500 unit=ft³
